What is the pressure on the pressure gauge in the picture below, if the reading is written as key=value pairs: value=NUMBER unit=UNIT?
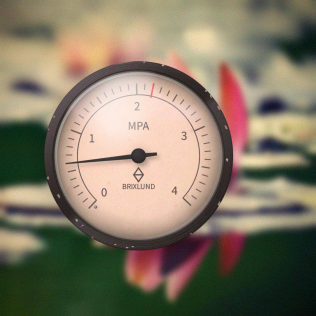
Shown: value=0.6 unit=MPa
